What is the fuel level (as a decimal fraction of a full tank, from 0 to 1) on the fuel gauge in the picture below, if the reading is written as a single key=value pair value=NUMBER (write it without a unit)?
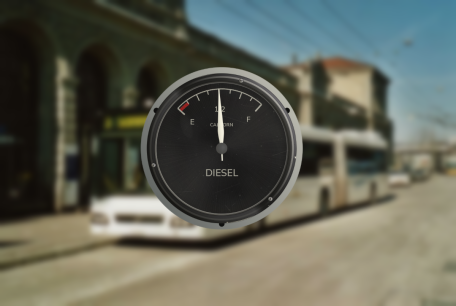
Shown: value=0.5
